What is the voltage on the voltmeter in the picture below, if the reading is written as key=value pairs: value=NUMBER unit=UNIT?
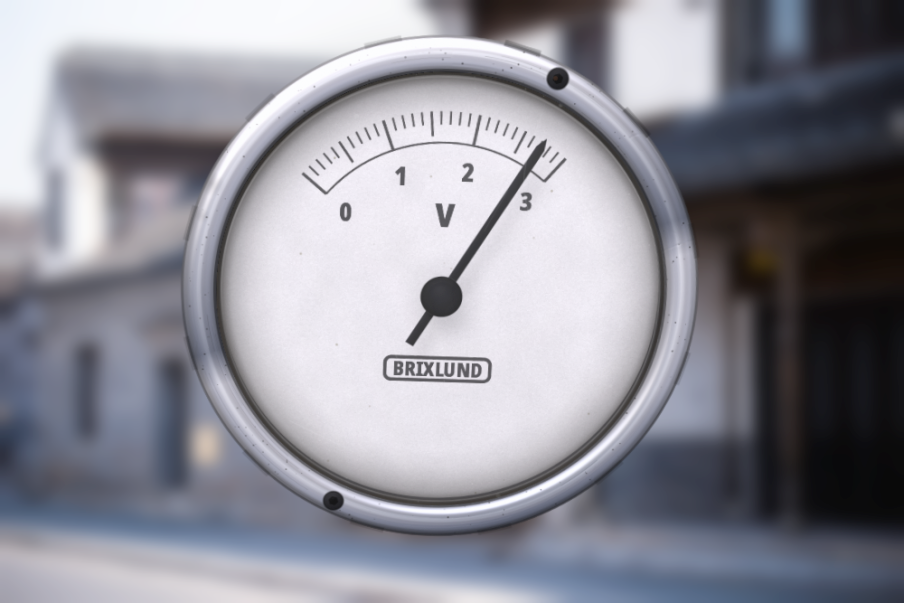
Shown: value=2.7 unit=V
